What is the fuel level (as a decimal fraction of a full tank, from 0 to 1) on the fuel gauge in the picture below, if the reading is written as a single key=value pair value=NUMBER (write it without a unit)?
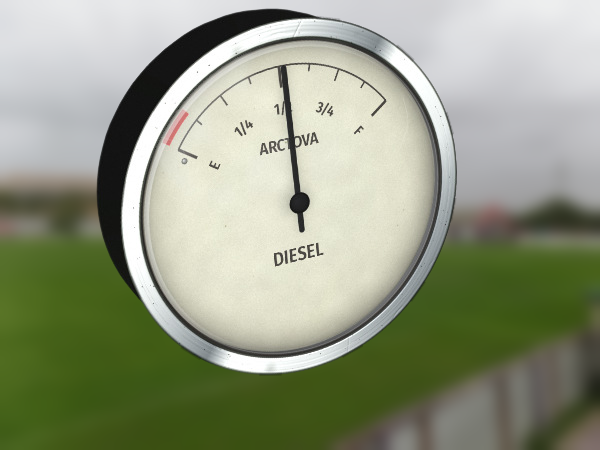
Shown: value=0.5
